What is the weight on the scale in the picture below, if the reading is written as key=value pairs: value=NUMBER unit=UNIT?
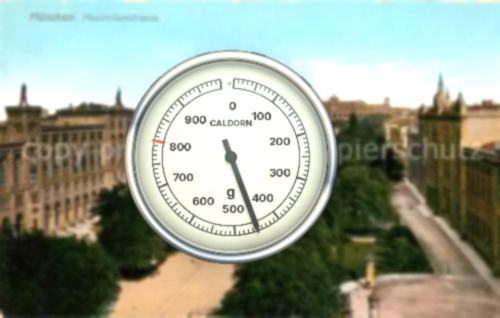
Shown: value=450 unit=g
